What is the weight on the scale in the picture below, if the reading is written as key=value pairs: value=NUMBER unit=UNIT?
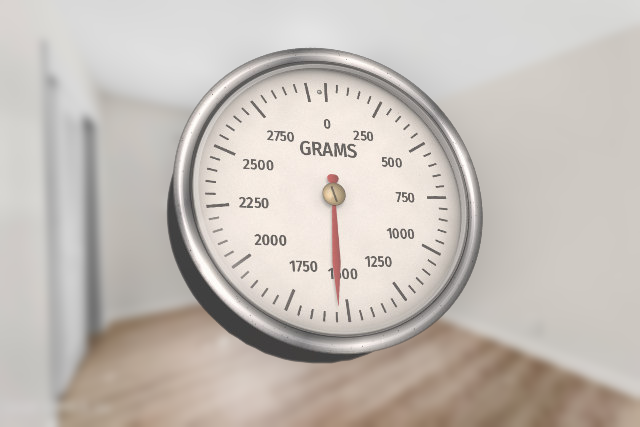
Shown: value=1550 unit=g
